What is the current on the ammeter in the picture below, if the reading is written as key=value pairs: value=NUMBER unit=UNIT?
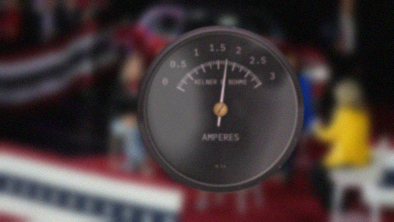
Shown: value=1.75 unit=A
